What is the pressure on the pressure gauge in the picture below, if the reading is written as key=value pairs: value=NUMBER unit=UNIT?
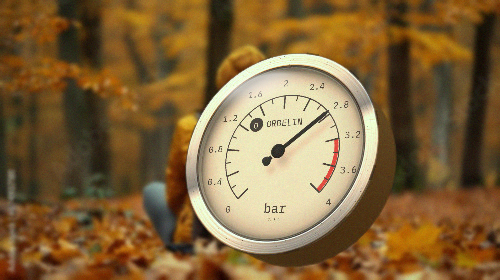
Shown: value=2.8 unit=bar
